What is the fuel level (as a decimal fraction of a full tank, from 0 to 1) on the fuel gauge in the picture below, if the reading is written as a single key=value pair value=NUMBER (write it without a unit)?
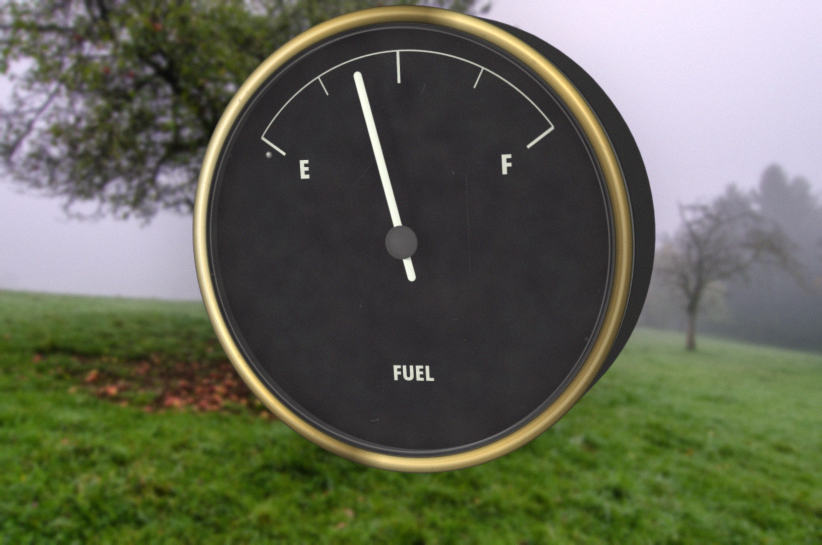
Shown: value=0.375
